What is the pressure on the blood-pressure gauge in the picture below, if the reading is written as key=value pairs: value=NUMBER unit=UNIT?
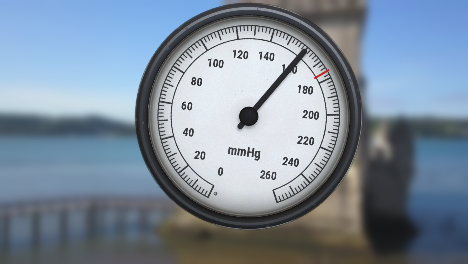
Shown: value=160 unit=mmHg
